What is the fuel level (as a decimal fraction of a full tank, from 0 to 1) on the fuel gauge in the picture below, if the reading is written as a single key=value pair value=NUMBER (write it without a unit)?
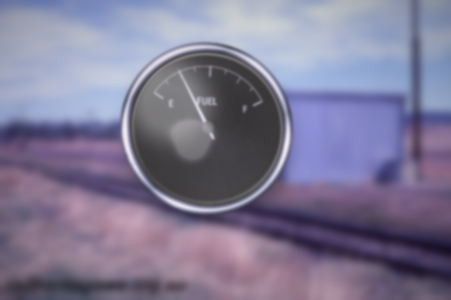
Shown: value=0.25
